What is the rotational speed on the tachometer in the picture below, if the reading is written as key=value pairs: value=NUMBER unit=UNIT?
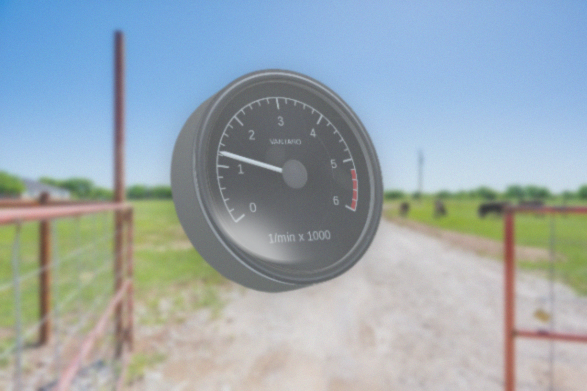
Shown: value=1200 unit=rpm
